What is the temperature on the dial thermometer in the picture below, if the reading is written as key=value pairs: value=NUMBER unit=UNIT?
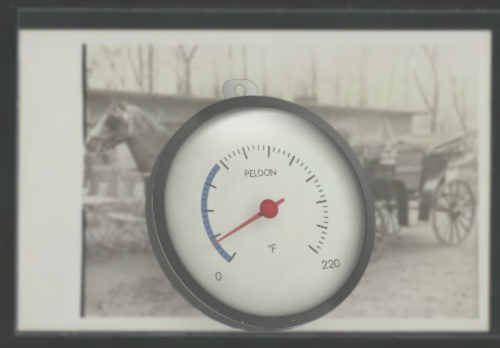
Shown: value=16 unit=°F
